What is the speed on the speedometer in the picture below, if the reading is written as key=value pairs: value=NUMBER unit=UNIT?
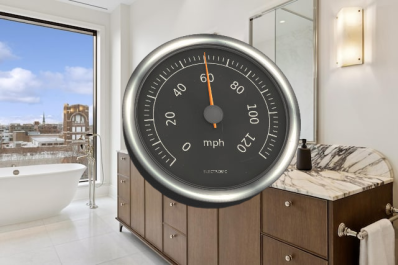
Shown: value=60 unit=mph
